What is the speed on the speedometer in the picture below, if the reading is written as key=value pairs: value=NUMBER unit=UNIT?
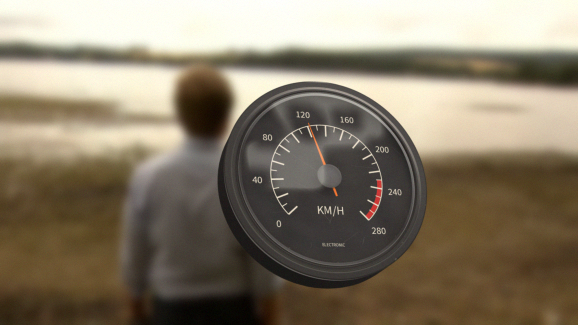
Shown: value=120 unit=km/h
